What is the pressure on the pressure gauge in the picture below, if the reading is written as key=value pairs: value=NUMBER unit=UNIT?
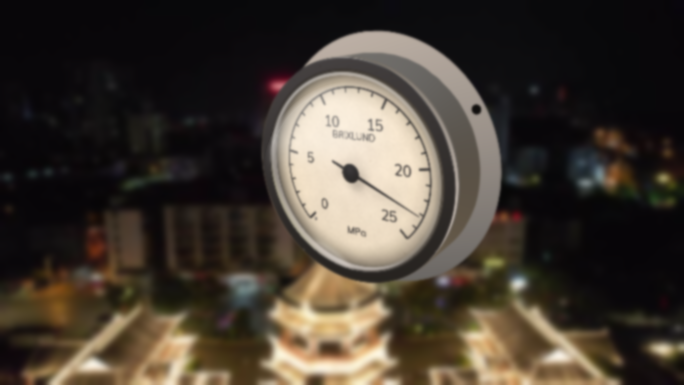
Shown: value=23 unit=MPa
